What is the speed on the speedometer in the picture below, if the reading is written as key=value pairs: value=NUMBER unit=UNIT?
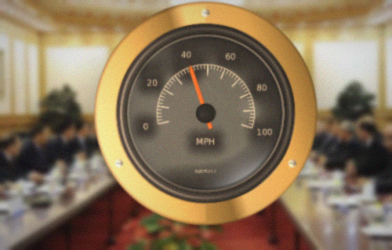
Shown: value=40 unit=mph
